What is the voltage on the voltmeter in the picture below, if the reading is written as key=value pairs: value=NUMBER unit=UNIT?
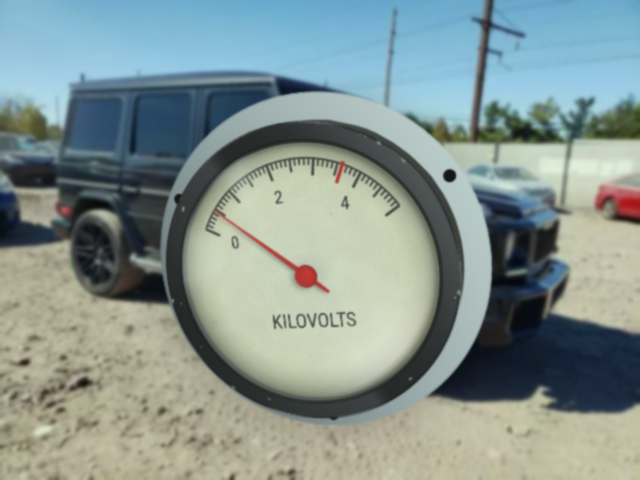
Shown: value=0.5 unit=kV
